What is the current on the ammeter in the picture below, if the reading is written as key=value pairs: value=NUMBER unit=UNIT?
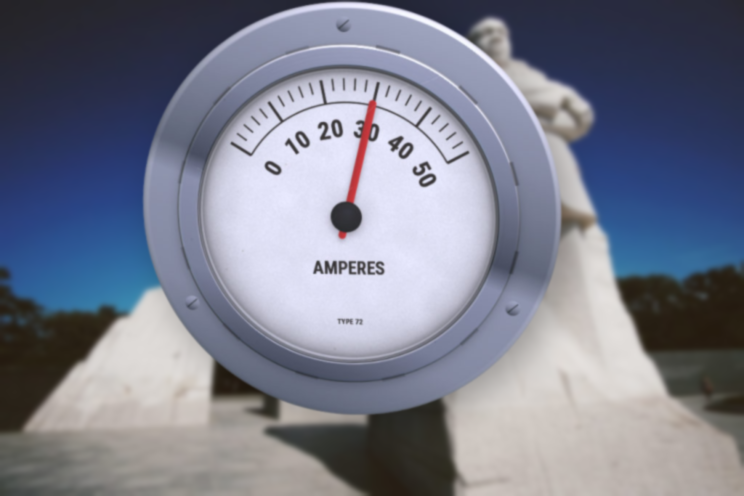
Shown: value=30 unit=A
